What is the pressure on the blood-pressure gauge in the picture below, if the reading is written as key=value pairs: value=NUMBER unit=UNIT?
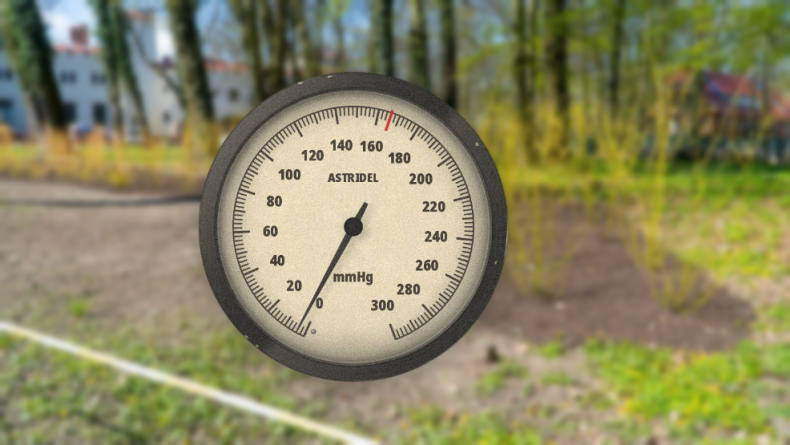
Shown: value=4 unit=mmHg
